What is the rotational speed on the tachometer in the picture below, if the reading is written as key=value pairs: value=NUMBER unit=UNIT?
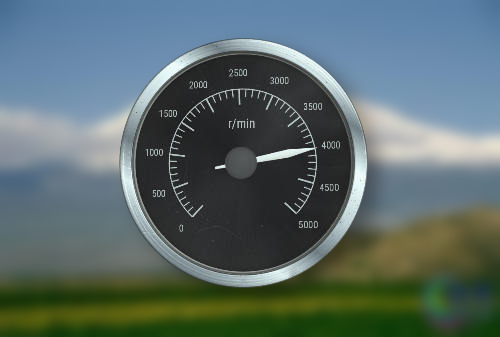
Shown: value=4000 unit=rpm
